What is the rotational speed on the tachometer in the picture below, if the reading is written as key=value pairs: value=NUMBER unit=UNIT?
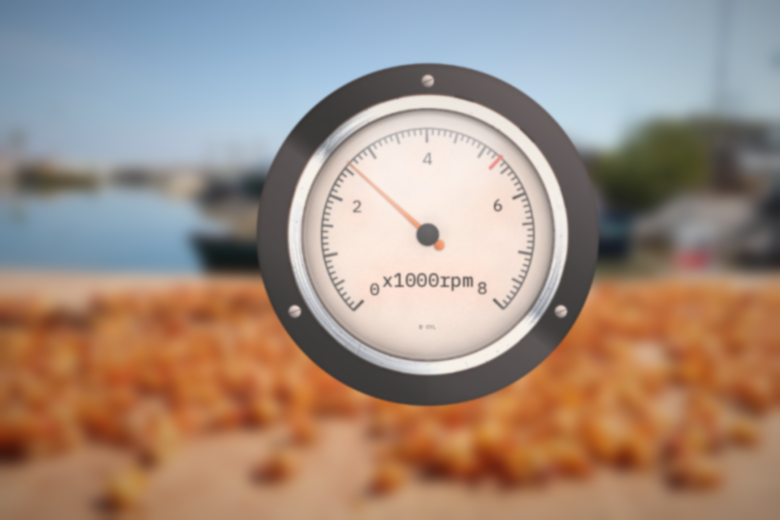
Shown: value=2600 unit=rpm
